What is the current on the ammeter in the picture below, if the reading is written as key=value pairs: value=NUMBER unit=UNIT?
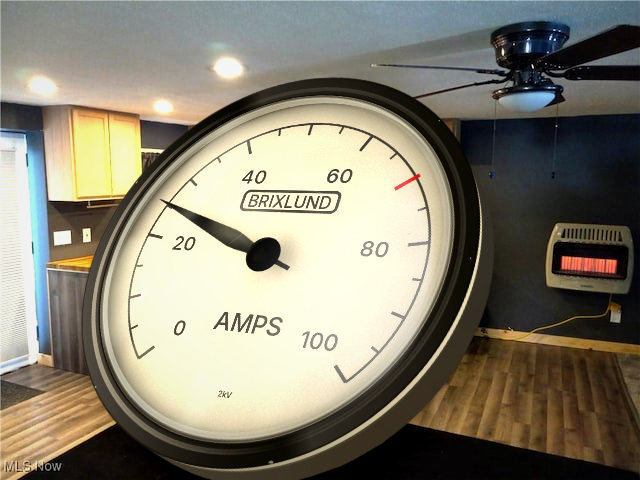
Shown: value=25 unit=A
